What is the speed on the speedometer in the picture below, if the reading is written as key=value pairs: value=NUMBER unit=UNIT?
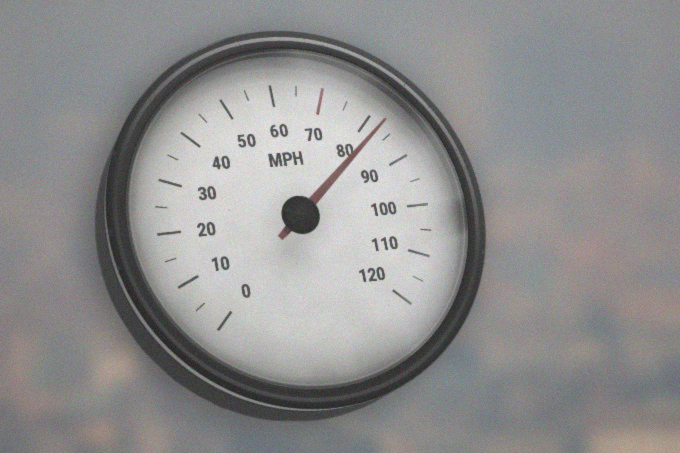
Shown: value=82.5 unit=mph
